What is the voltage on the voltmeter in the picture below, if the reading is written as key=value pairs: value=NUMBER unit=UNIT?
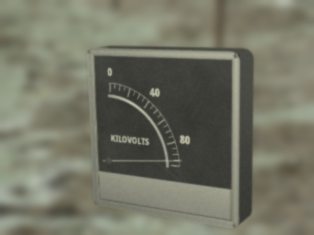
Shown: value=95 unit=kV
